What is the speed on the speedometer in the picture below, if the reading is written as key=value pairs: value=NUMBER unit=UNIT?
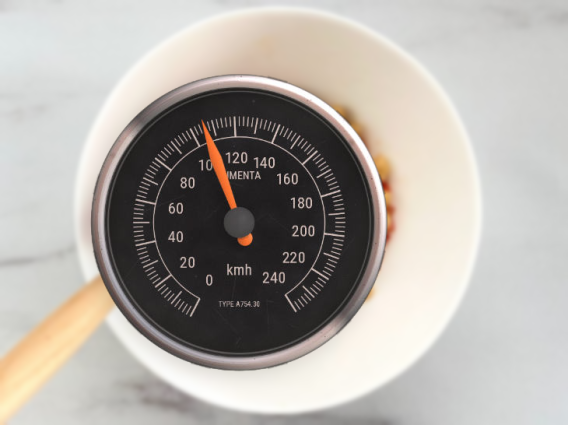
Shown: value=106 unit=km/h
